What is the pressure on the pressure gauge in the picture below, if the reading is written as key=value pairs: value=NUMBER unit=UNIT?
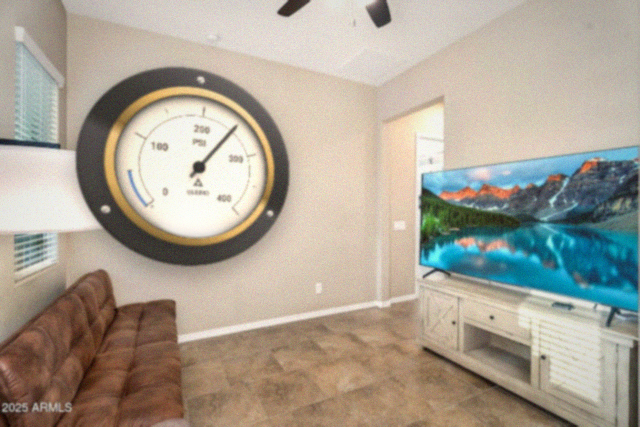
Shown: value=250 unit=psi
